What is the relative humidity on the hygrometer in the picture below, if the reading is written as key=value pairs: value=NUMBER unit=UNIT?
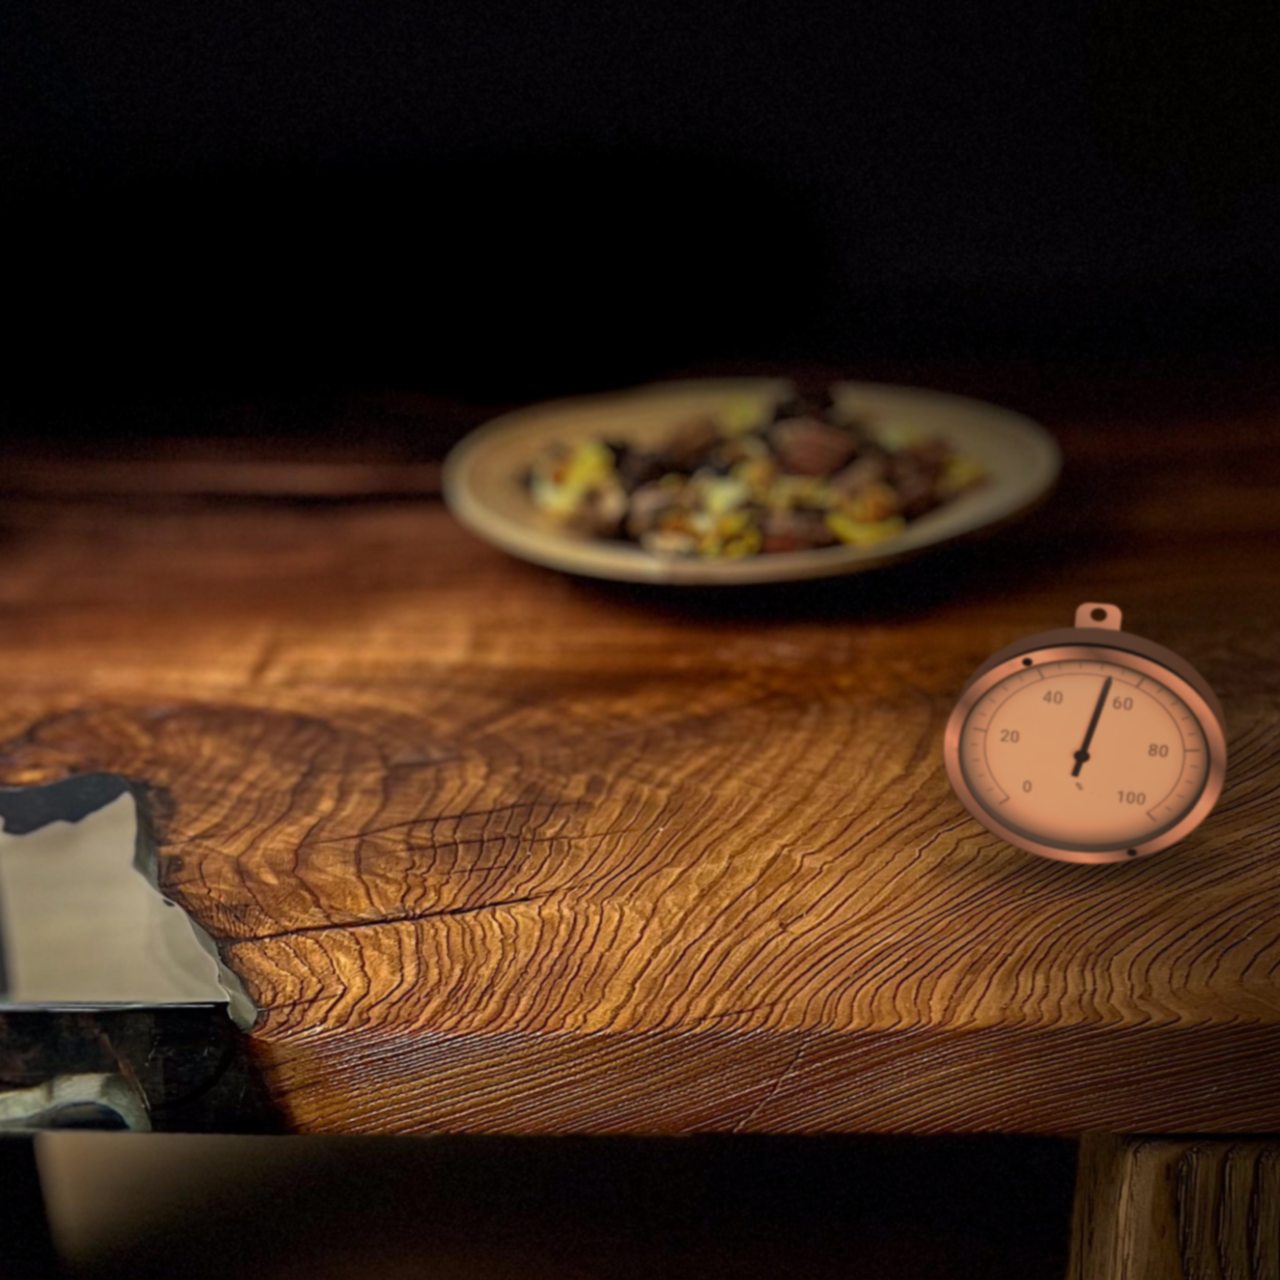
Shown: value=54 unit=%
